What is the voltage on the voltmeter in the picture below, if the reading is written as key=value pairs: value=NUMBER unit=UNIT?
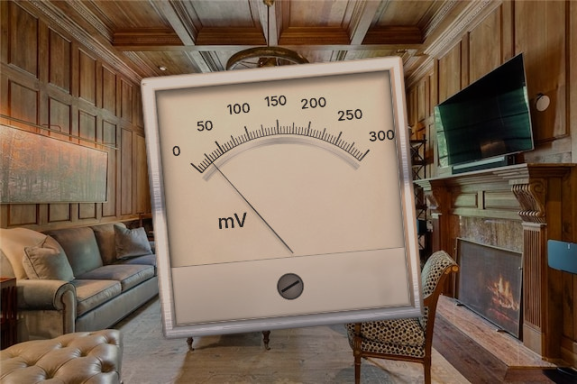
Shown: value=25 unit=mV
